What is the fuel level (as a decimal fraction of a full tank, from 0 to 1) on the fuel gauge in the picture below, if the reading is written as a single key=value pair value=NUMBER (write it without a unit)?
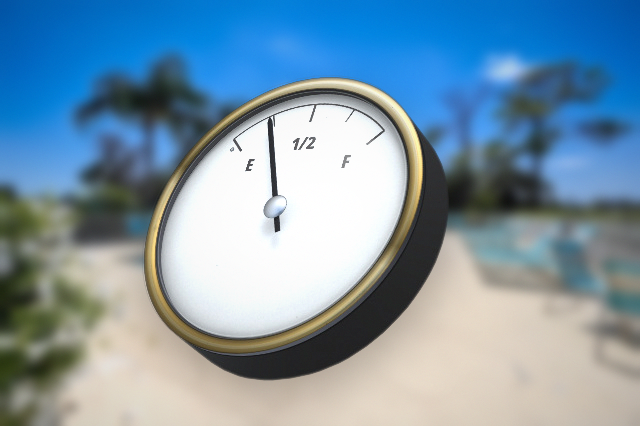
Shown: value=0.25
